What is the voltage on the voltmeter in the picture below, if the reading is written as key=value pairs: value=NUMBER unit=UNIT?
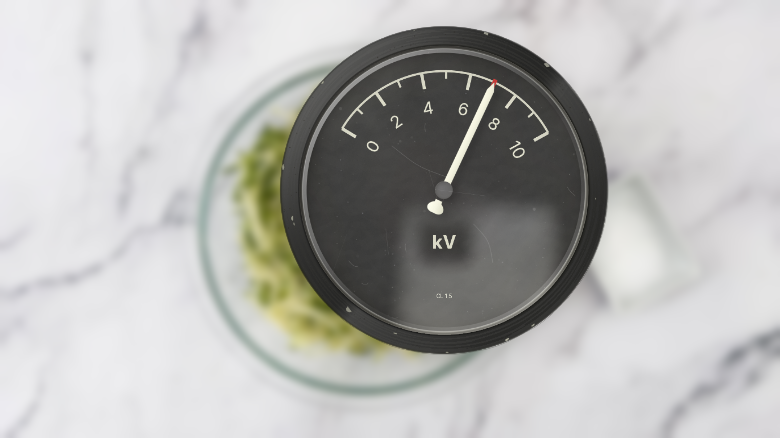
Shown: value=7 unit=kV
